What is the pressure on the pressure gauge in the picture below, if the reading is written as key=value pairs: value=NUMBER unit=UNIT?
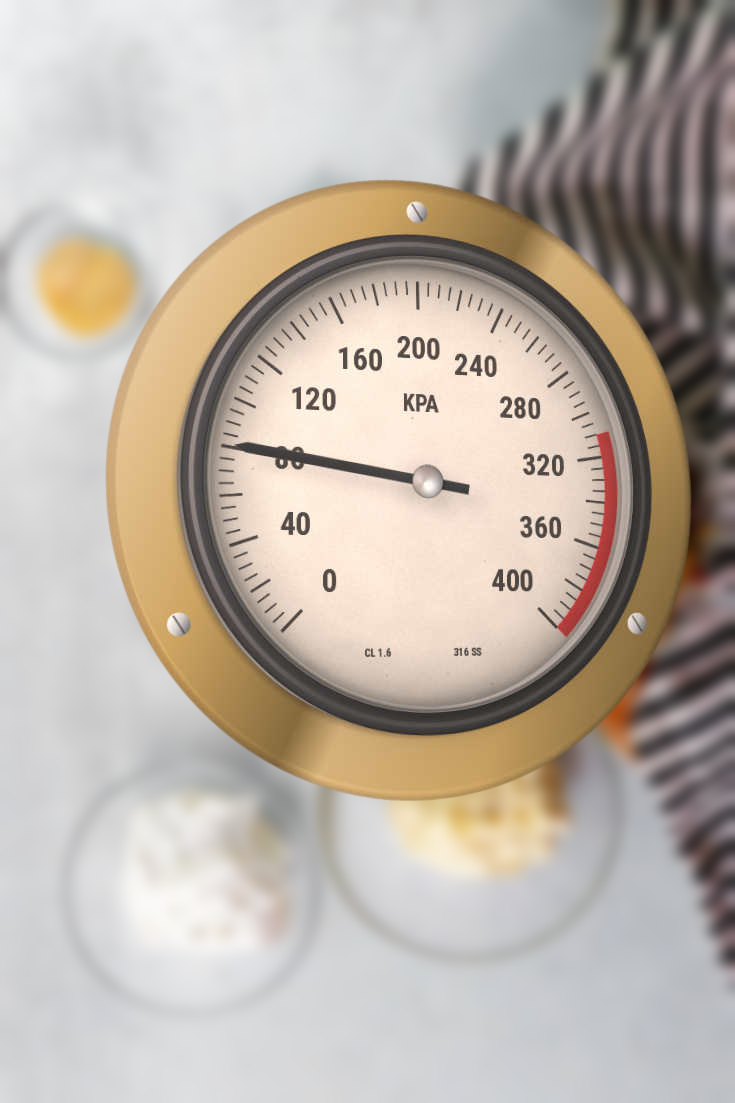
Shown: value=80 unit=kPa
